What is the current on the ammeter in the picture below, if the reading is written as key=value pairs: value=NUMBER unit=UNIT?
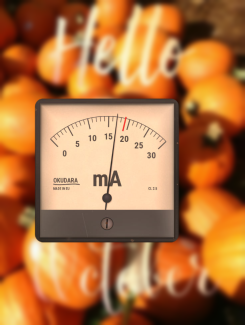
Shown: value=17 unit=mA
